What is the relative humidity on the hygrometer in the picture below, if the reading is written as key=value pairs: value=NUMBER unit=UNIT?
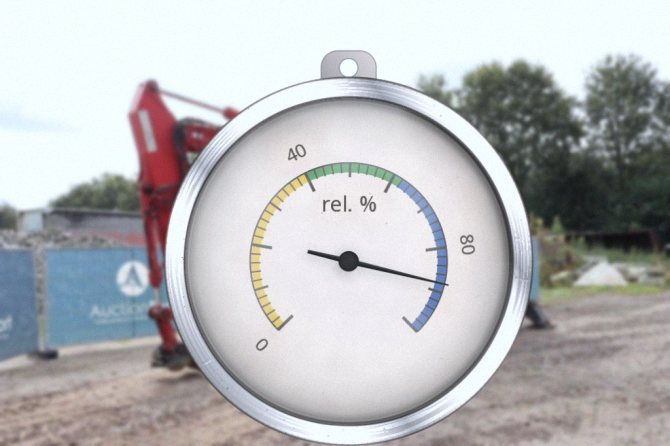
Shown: value=88 unit=%
